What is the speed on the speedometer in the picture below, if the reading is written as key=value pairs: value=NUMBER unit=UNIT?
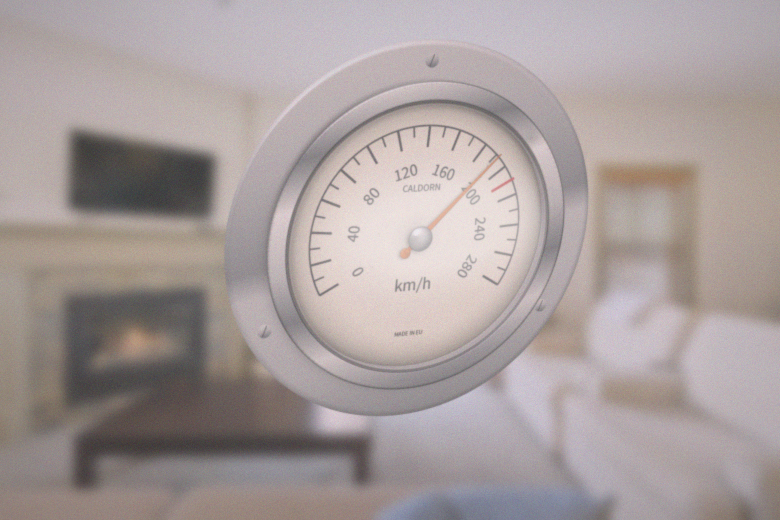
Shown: value=190 unit=km/h
